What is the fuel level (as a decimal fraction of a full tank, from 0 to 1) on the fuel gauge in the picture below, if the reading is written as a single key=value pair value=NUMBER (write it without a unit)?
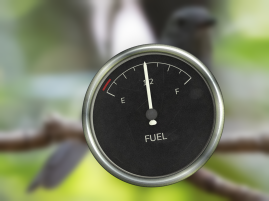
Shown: value=0.5
